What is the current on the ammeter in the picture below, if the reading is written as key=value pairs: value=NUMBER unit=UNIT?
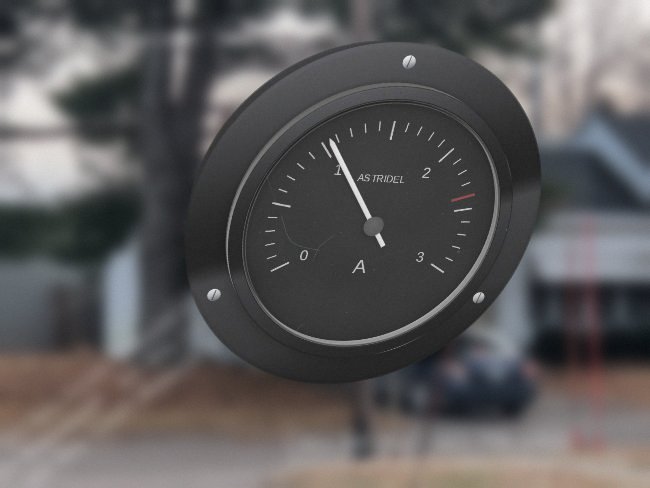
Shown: value=1.05 unit=A
